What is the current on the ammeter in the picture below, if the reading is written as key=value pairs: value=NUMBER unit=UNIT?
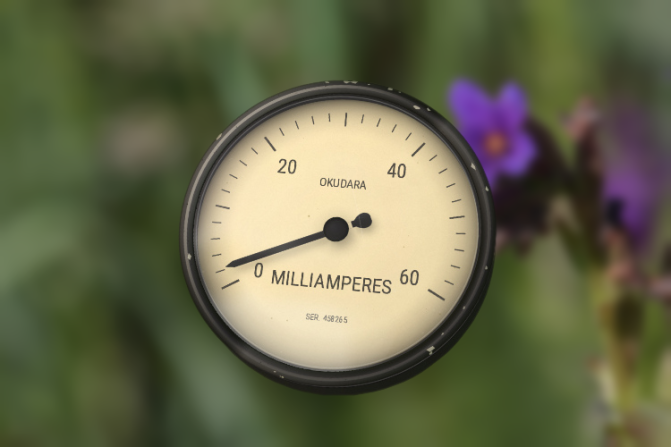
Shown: value=2 unit=mA
